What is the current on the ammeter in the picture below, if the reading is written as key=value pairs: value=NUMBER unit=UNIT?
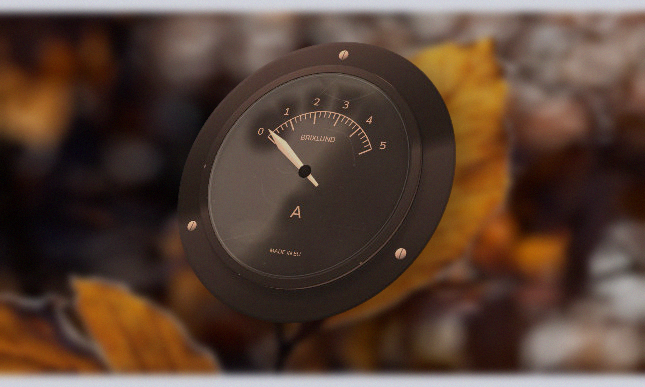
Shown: value=0.2 unit=A
